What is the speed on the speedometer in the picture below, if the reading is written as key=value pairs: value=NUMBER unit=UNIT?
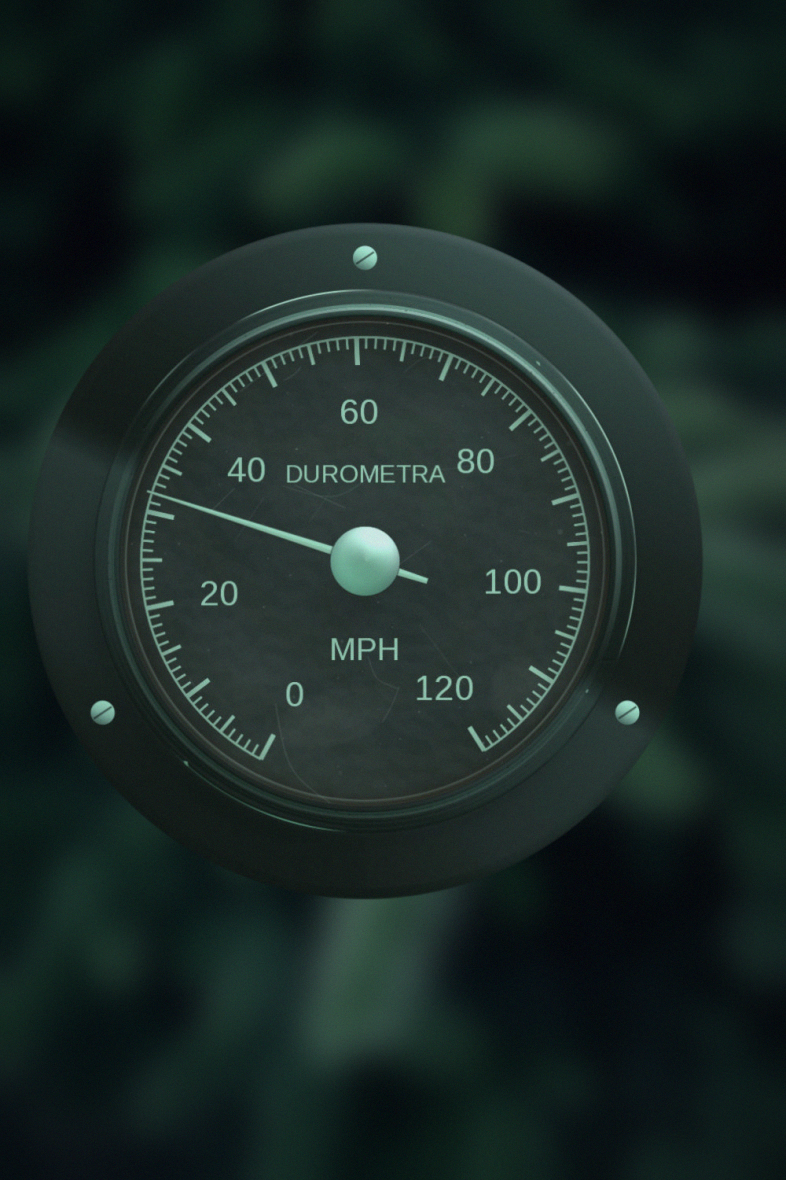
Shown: value=32 unit=mph
